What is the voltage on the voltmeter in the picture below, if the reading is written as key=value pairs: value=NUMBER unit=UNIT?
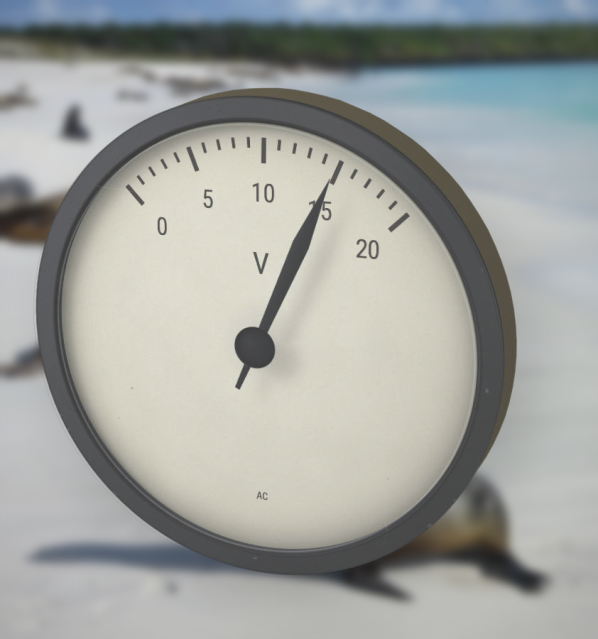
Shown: value=15 unit=V
